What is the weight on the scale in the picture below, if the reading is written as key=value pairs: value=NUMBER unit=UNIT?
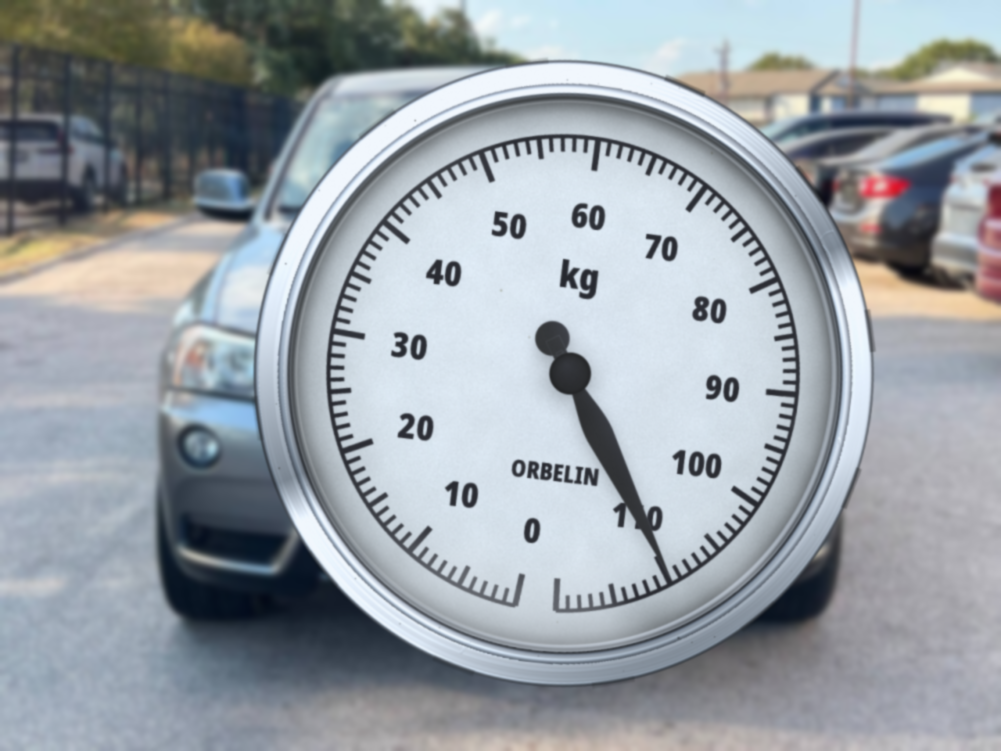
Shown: value=110 unit=kg
